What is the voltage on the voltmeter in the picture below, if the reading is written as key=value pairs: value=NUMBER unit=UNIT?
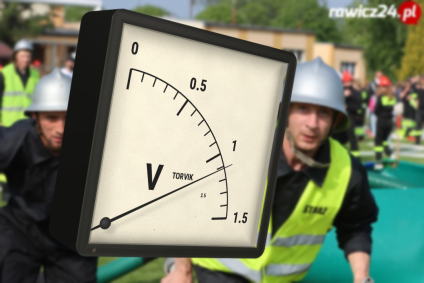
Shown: value=1.1 unit=V
